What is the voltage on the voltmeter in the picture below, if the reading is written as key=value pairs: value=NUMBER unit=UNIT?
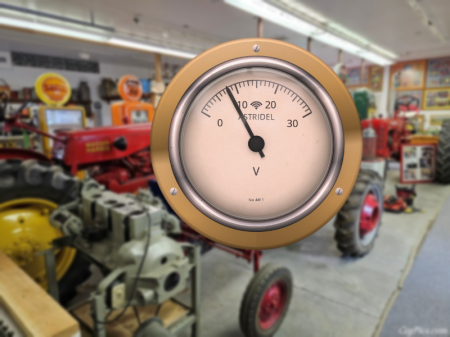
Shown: value=8 unit=V
